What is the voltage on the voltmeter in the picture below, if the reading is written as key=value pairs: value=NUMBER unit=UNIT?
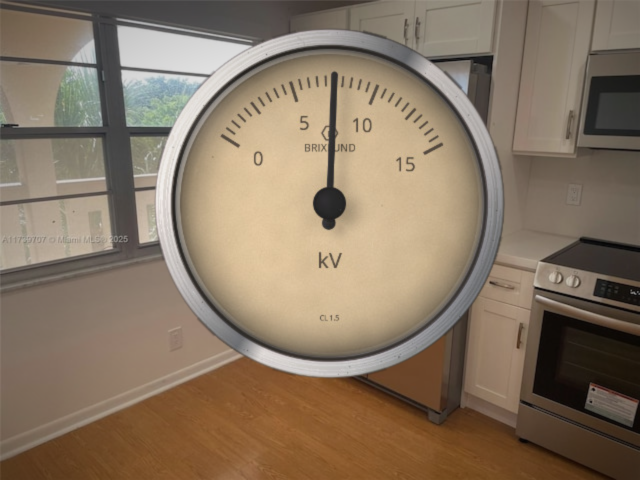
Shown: value=7.5 unit=kV
